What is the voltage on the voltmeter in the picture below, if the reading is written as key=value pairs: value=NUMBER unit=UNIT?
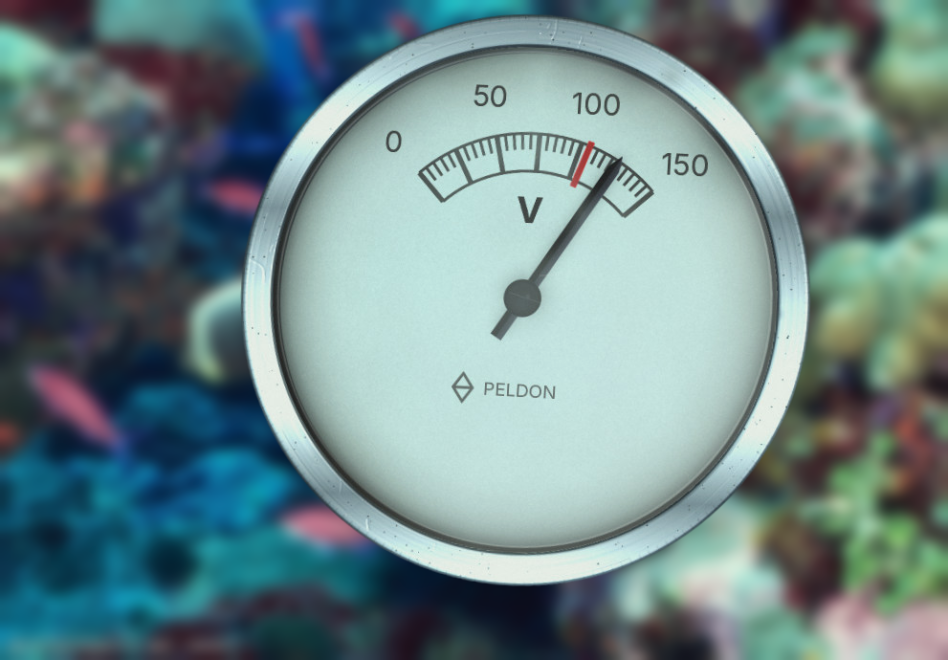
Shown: value=125 unit=V
